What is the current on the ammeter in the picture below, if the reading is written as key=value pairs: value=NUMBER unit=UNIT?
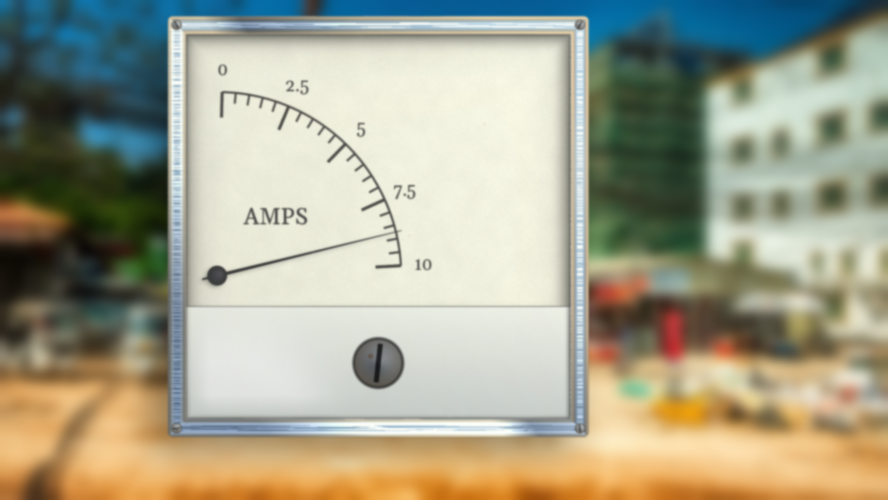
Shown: value=8.75 unit=A
